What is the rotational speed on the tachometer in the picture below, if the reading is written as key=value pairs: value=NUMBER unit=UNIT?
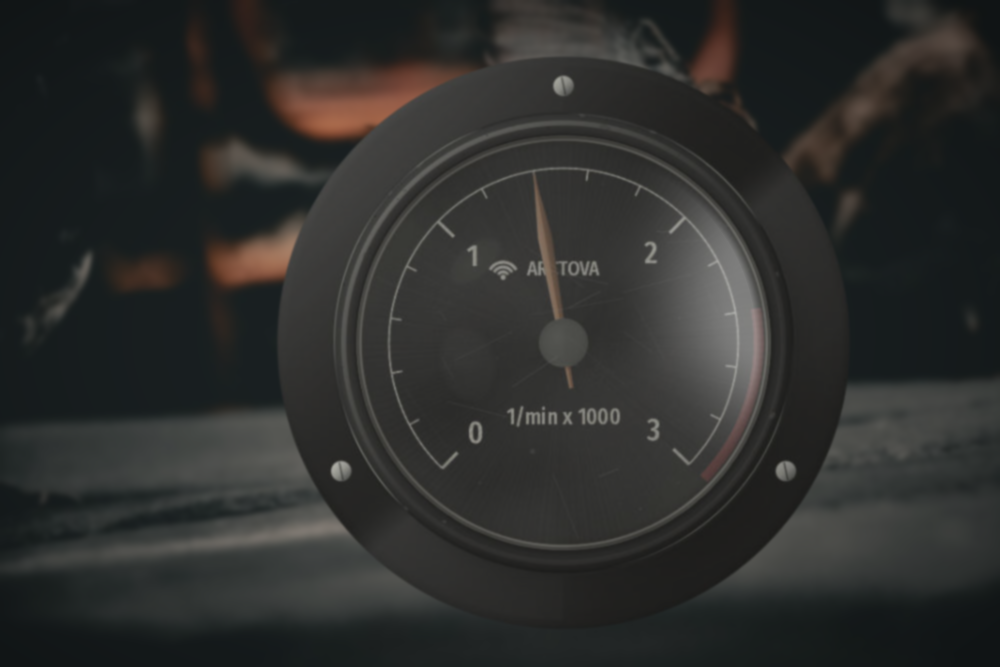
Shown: value=1400 unit=rpm
